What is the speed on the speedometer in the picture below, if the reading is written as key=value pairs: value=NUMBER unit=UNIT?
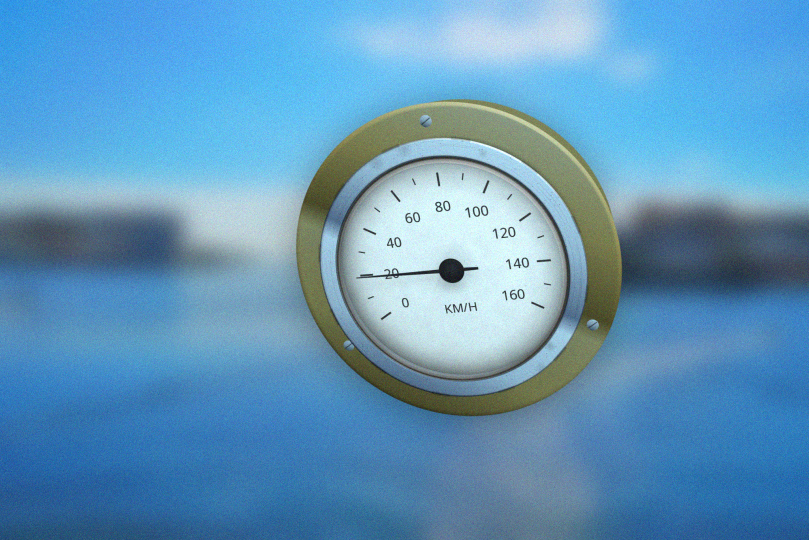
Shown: value=20 unit=km/h
